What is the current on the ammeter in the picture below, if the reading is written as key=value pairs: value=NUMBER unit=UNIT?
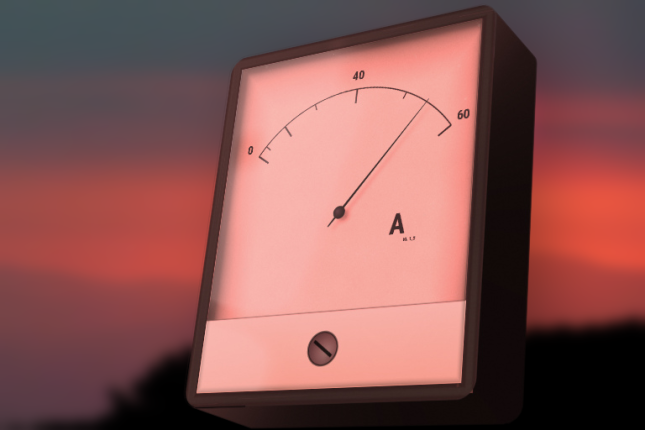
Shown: value=55 unit=A
